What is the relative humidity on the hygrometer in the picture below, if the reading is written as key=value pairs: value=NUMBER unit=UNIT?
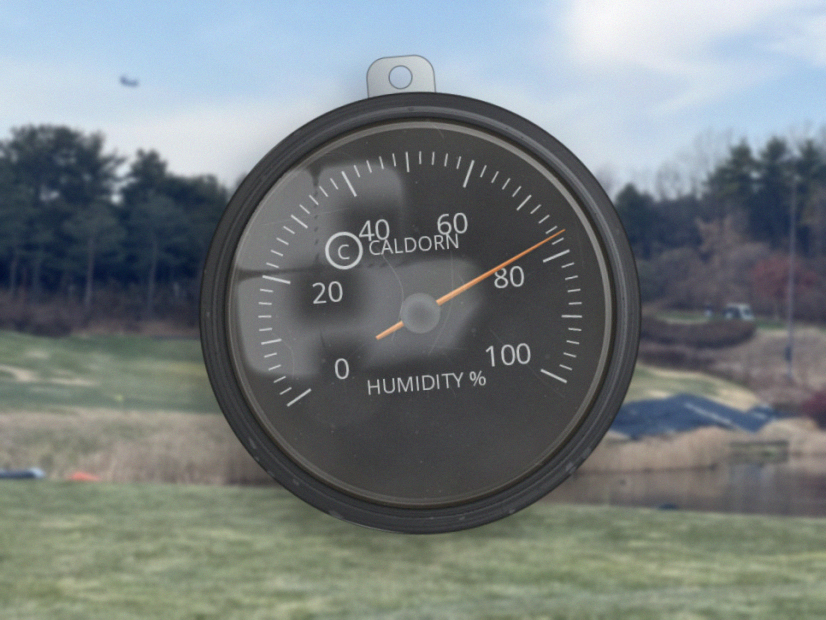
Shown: value=77 unit=%
